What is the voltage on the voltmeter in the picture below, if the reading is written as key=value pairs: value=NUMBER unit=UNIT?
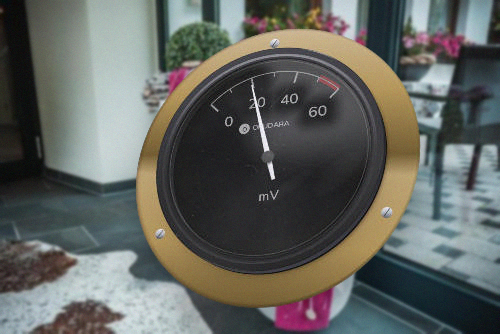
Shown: value=20 unit=mV
